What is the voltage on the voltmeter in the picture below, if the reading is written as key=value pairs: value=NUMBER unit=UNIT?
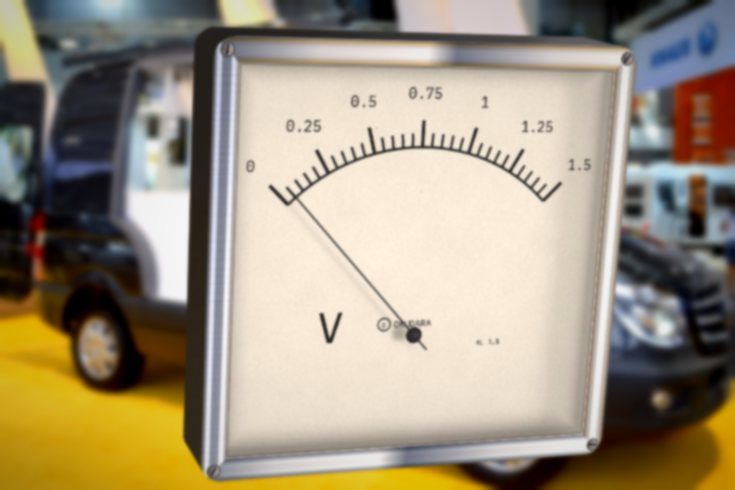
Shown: value=0.05 unit=V
